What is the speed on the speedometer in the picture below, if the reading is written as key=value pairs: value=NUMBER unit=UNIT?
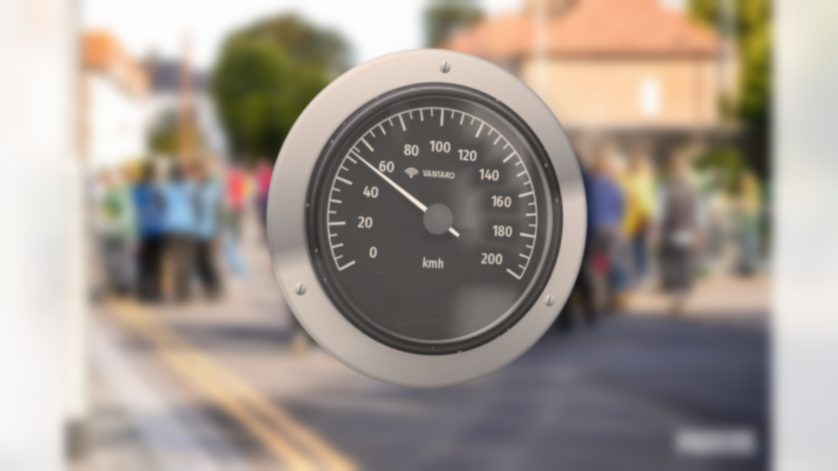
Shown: value=52.5 unit=km/h
